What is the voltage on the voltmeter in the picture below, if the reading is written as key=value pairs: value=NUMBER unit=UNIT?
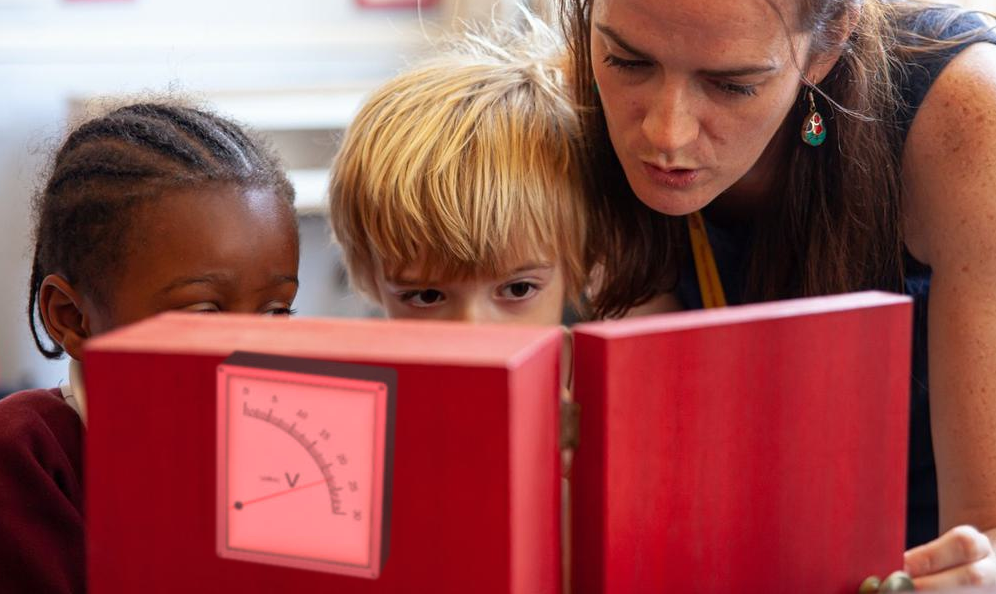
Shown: value=22.5 unit=V
